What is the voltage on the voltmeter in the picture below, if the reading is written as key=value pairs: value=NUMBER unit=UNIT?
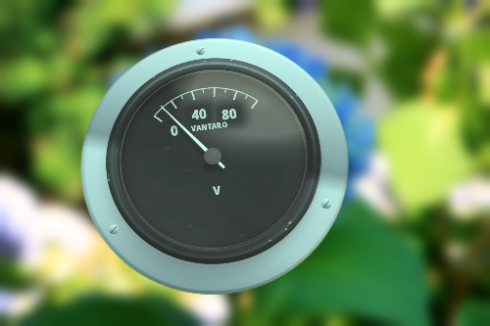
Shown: value=10 unit=V
